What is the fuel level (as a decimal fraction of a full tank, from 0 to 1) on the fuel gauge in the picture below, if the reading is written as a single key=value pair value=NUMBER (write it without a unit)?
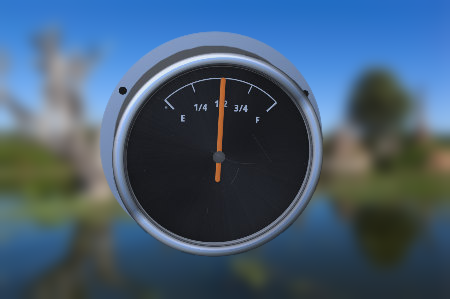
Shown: value=0.5
